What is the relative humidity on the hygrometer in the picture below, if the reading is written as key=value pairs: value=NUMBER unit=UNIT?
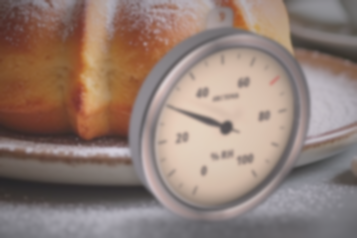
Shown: value=30 unit=%
